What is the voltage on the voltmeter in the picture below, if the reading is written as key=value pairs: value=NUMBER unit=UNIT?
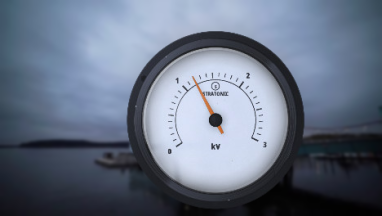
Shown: value=1.2 unit=kV
